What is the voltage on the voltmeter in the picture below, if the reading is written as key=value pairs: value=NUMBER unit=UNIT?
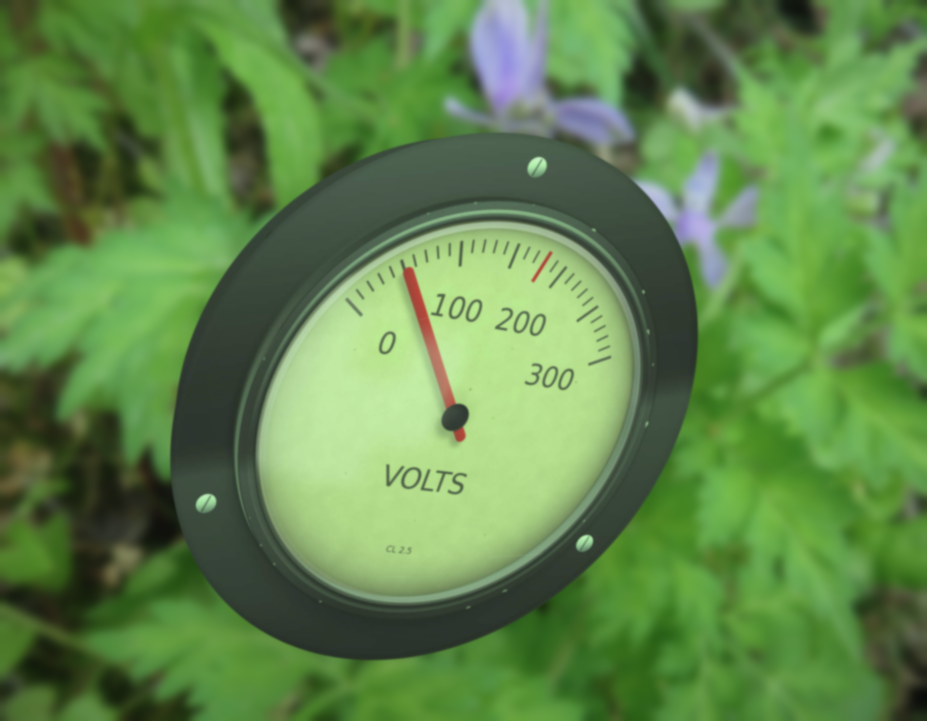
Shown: value=50 unit=V
